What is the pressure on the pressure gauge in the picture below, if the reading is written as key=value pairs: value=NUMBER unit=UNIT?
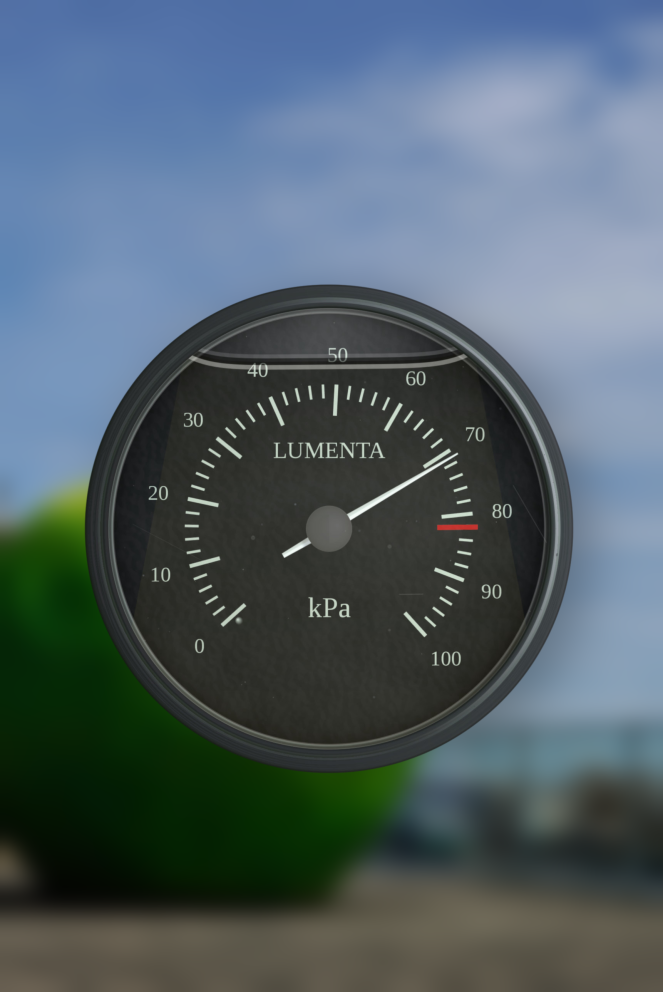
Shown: value=71 unit=kPa
